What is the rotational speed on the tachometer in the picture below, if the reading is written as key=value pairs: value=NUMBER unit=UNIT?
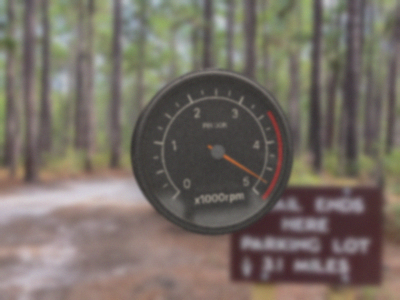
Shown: value=4750 unit=rpm
